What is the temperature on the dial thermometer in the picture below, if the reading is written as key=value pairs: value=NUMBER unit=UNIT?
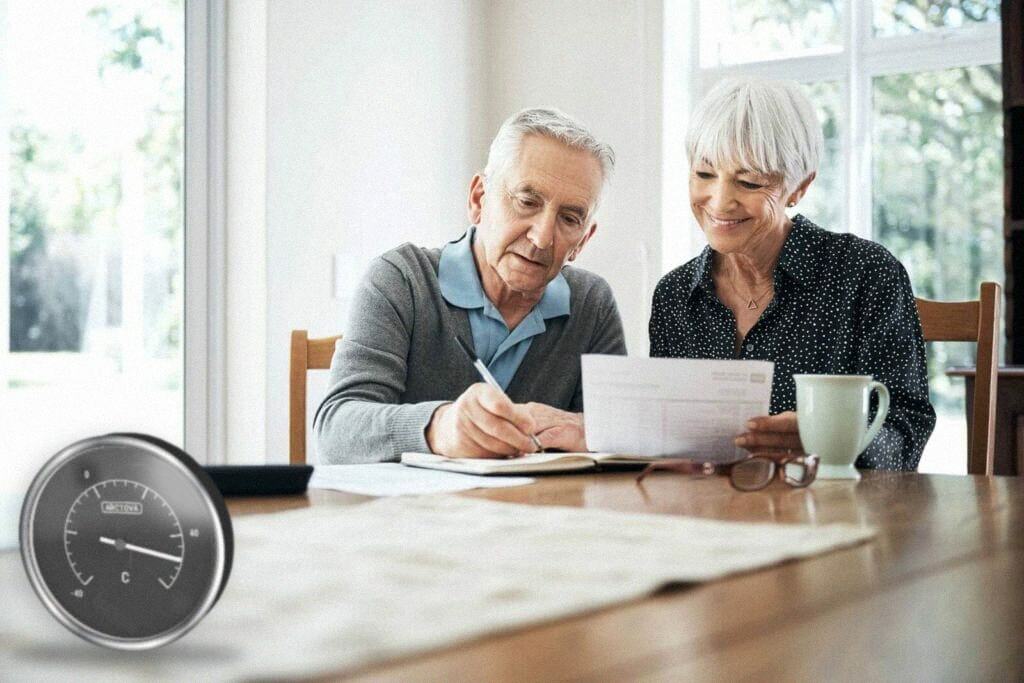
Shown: value=48 unit=°C
